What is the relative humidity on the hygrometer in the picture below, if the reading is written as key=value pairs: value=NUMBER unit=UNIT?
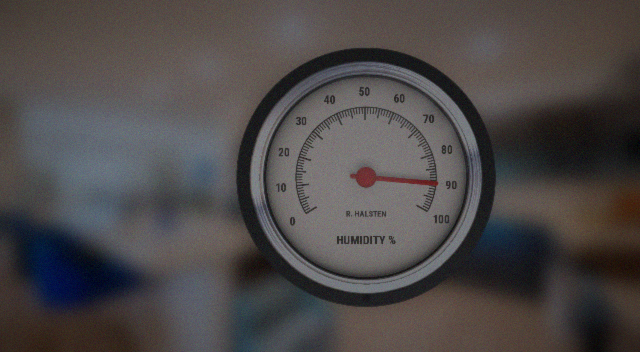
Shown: value=90 unit=%
